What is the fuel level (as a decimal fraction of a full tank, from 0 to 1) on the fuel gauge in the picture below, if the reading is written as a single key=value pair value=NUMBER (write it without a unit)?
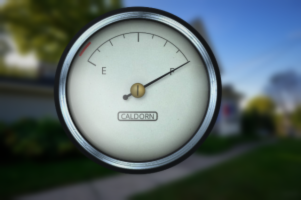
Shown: value=1
